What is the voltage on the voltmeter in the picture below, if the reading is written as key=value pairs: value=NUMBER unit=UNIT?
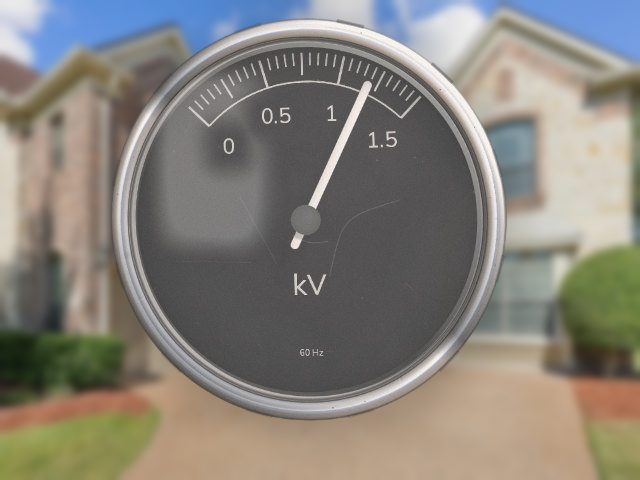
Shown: value=1.2 unit=kV
